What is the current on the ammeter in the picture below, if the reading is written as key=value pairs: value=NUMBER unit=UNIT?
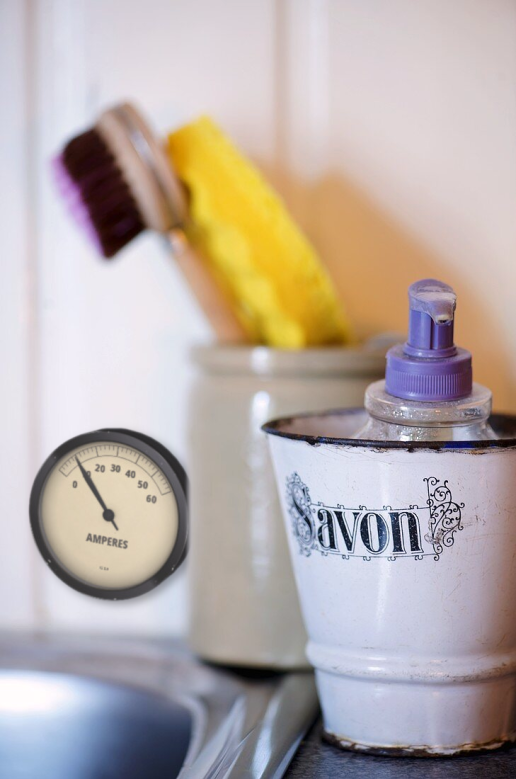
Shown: value=10 unit=A
